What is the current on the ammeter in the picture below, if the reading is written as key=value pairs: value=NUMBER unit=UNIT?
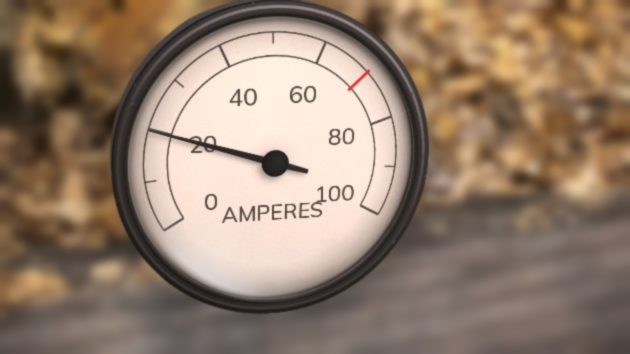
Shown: value=20 unit=A
